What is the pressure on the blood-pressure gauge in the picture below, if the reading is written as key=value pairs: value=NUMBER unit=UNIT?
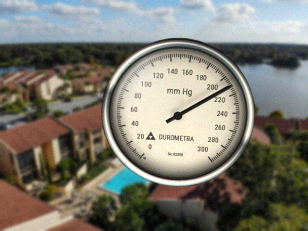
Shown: value=210 unit=mmHg
